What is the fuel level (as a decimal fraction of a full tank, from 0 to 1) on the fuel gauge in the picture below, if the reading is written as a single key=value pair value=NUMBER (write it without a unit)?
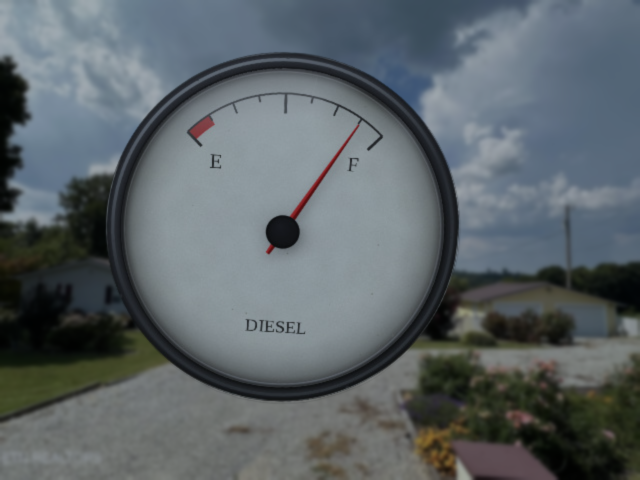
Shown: value=0.875
